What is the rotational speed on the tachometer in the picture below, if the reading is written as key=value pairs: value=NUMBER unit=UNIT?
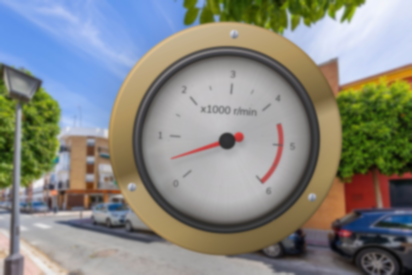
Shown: value=500 unit=rpm
